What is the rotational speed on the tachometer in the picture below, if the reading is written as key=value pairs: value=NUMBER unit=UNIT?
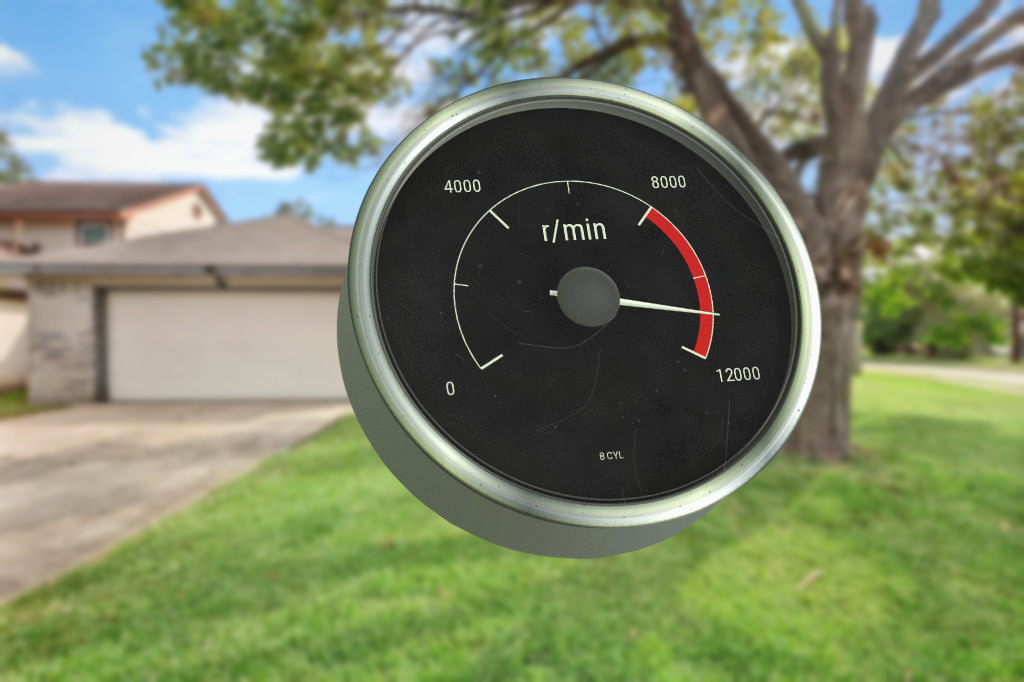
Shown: value=11000 unit=rpm
